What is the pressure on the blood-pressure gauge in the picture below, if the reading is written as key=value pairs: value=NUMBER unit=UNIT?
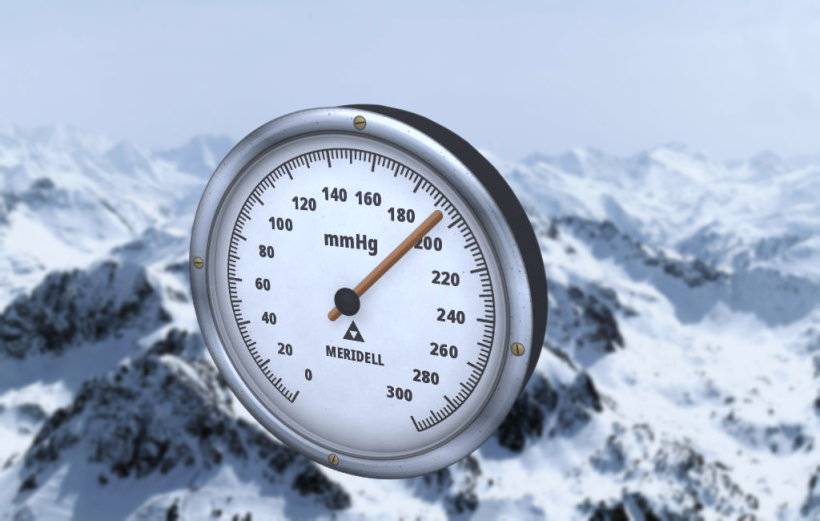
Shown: value=194 unit=mmHg
